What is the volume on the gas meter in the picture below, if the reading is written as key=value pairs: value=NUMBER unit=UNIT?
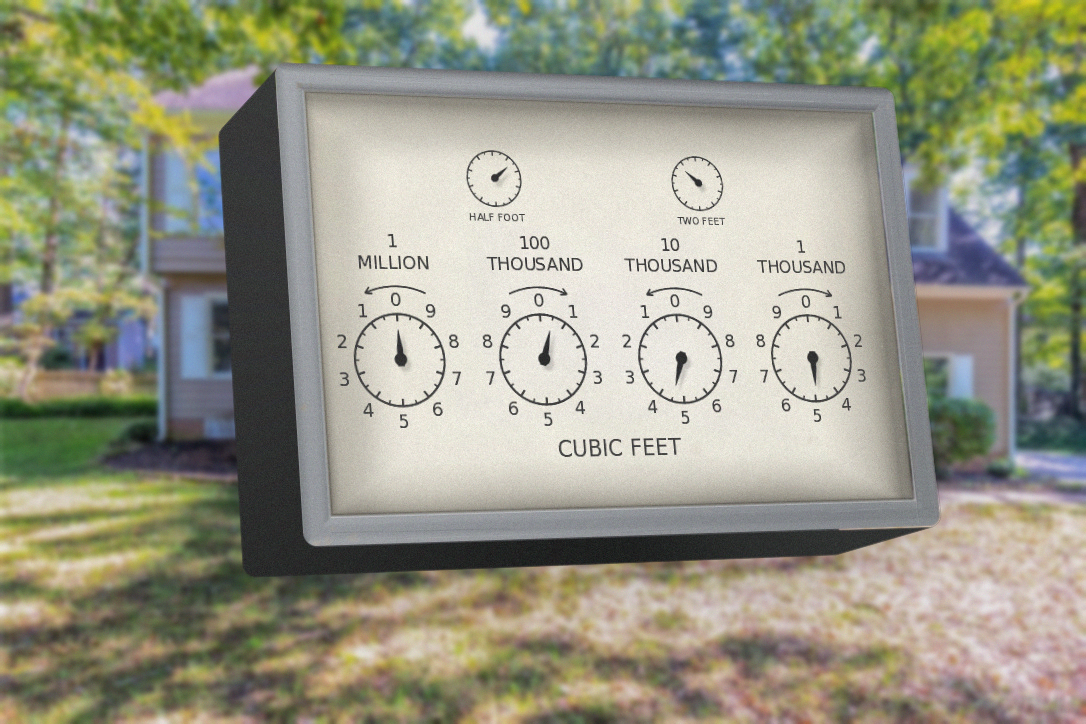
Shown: value=4500 unit=ft³
